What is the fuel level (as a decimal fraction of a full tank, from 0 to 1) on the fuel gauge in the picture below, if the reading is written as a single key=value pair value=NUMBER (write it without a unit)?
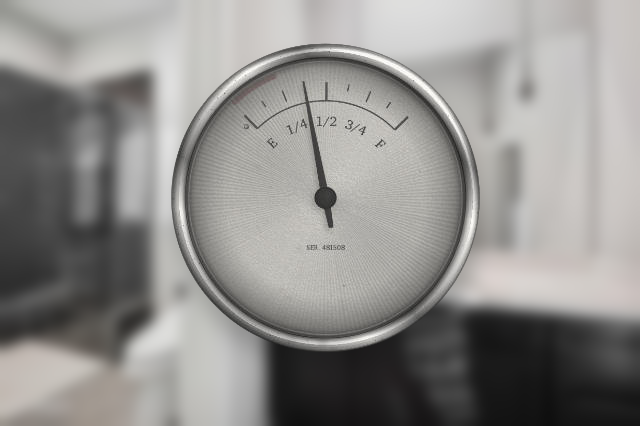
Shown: value=0.375
